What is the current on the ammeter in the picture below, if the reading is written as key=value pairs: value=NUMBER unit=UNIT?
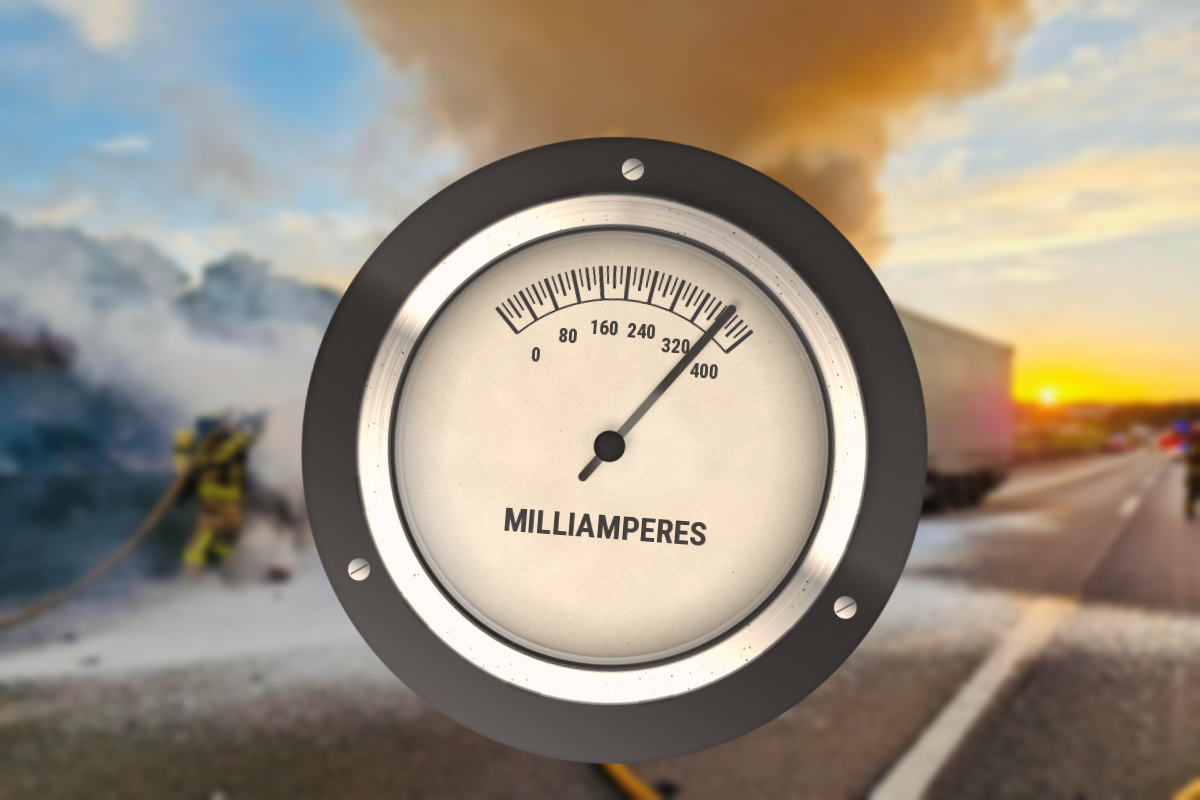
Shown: value=360 unit=mA
